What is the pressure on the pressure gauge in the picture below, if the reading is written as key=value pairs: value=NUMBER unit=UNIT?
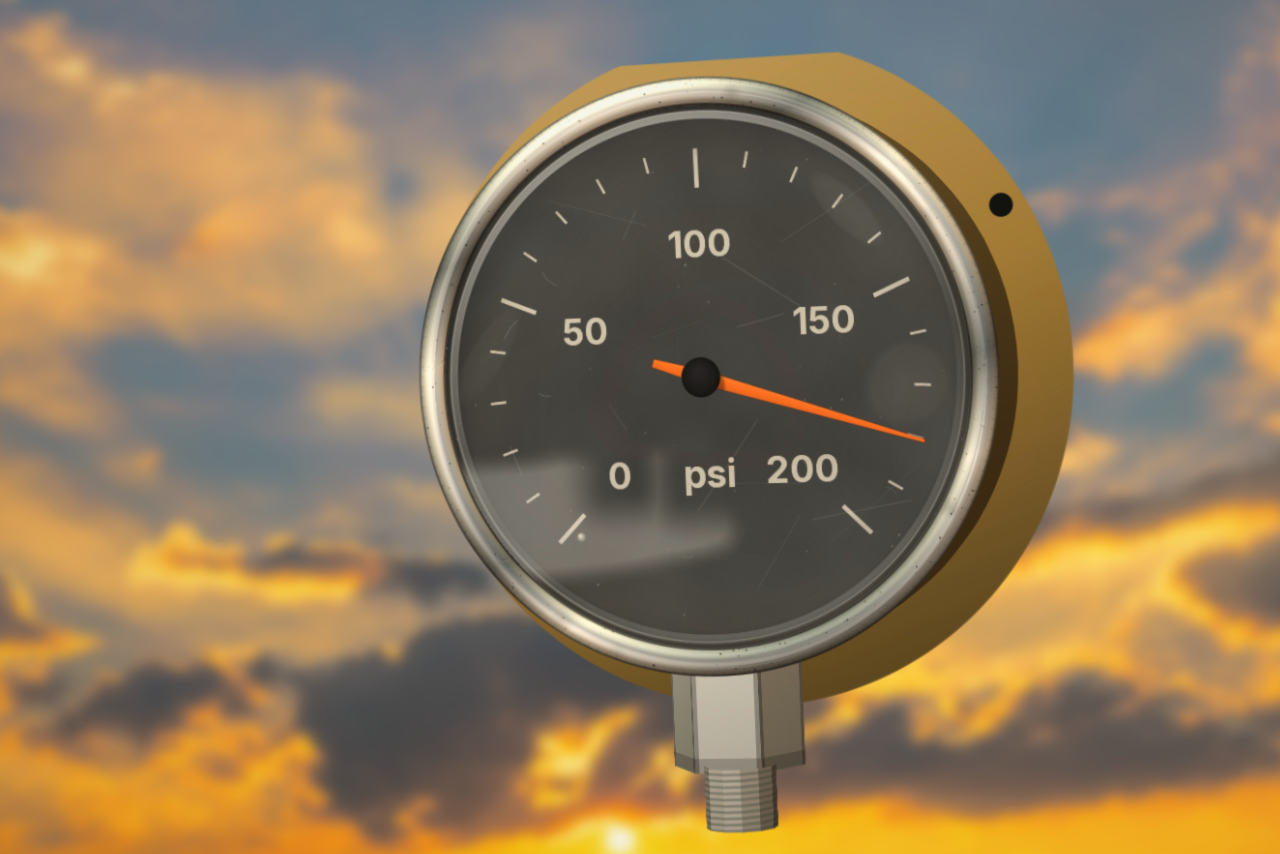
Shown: value=180 unit=psi
